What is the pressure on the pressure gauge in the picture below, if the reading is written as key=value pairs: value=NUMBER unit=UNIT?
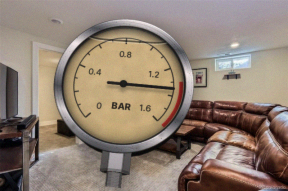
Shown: value=1.35 unit=bar
